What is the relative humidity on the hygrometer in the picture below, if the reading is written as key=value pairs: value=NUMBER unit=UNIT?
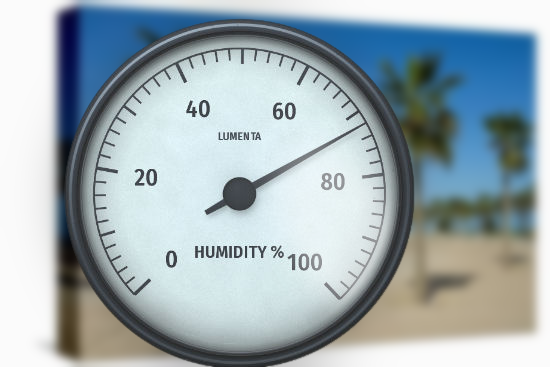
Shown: value=72 unit=%
